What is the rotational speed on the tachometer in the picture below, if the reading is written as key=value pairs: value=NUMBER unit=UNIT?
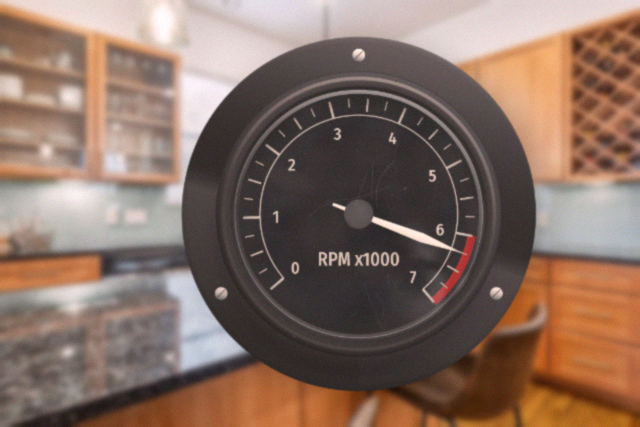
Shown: value=6250 unit=rpm
